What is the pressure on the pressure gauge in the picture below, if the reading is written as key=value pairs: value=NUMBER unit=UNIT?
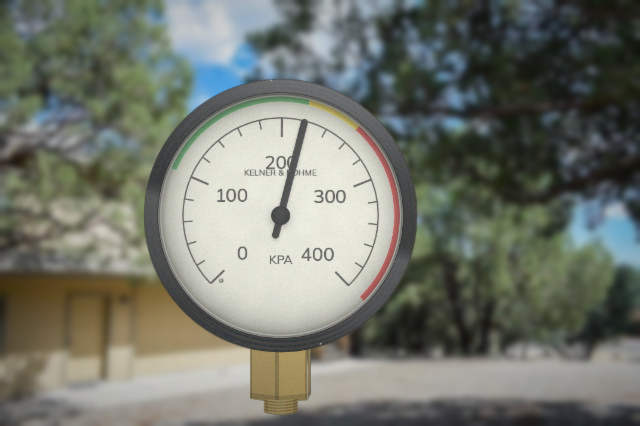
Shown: value=220 unit=kPa
